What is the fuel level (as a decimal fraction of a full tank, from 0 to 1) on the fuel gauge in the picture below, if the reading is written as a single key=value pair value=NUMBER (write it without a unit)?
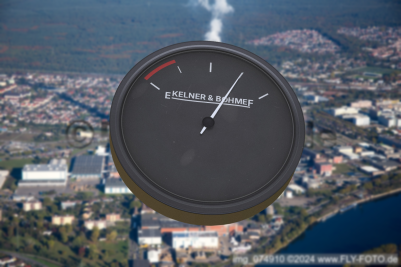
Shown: value=0.75
